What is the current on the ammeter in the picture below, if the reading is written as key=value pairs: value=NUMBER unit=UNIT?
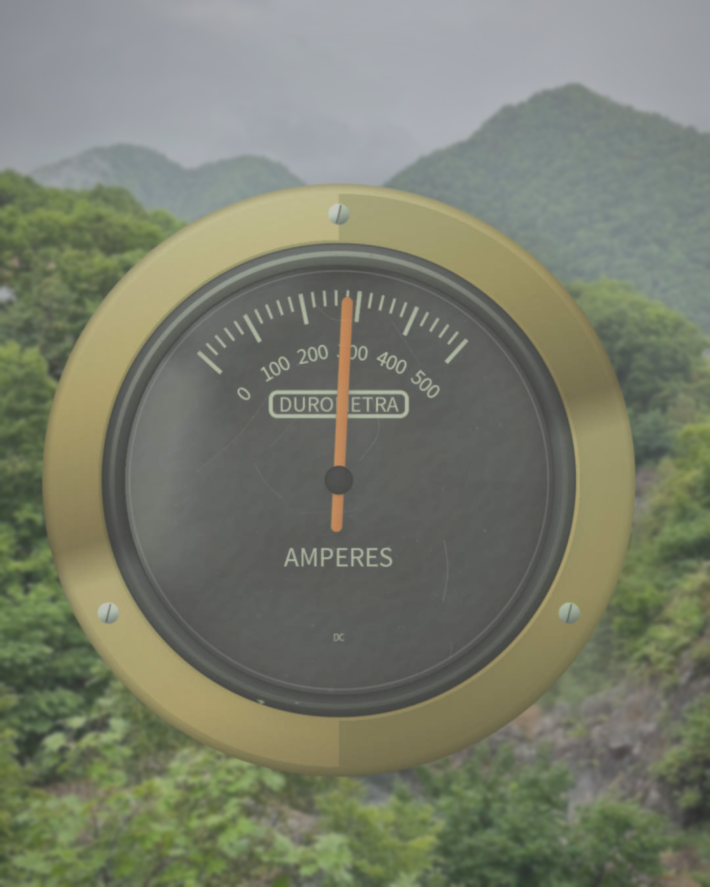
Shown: value=280 unit=A
